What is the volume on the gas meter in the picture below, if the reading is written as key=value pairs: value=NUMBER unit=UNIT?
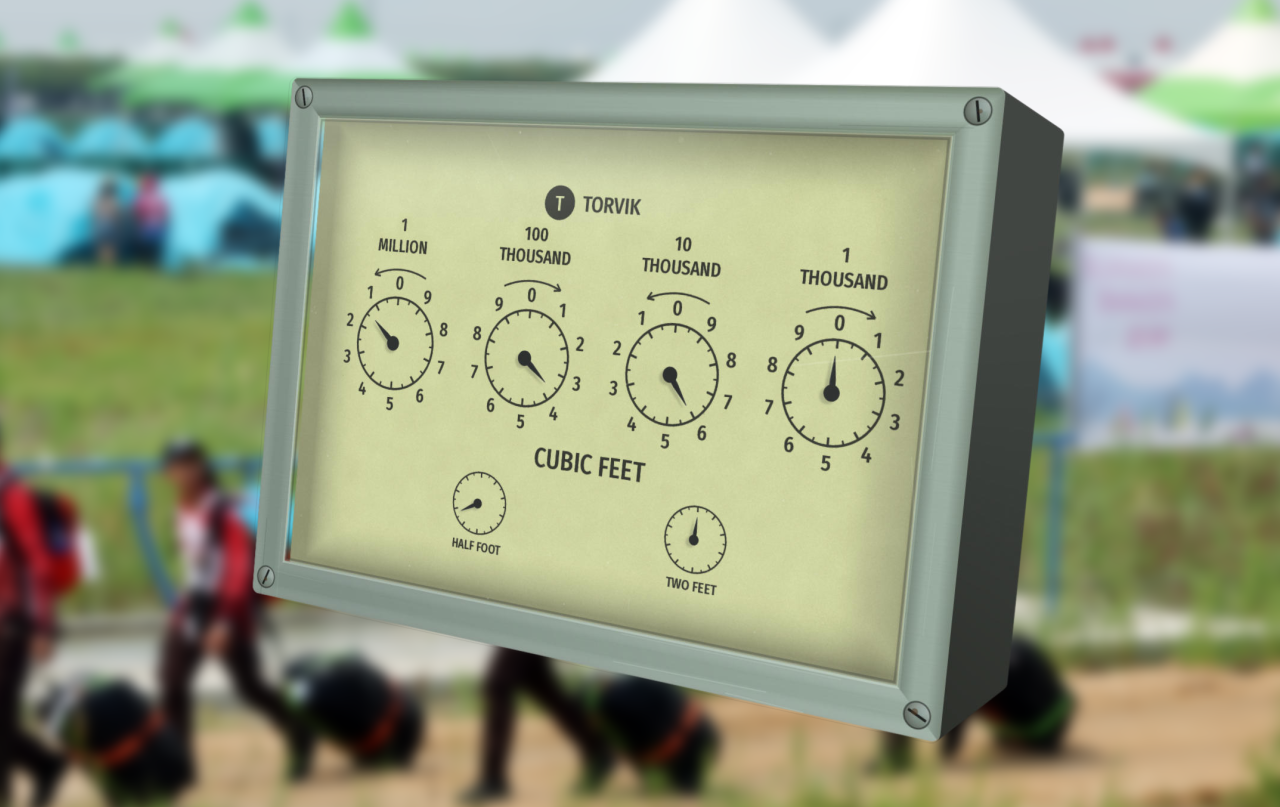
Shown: value=136000 unit=ft³
